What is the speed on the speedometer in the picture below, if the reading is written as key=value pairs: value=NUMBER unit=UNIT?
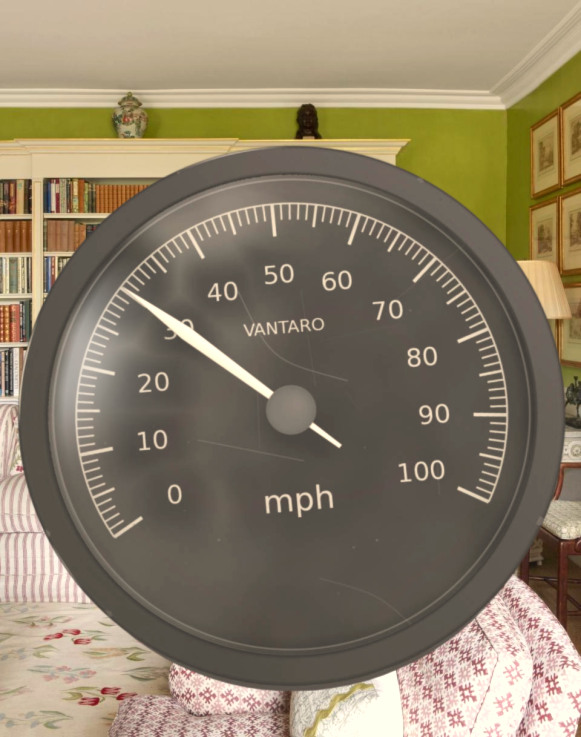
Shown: value=30 unit=mph
